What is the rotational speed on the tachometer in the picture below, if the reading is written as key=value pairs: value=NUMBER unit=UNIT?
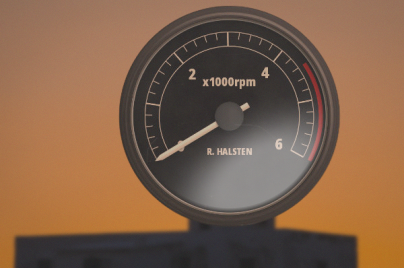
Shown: value=0 unit=rpm
